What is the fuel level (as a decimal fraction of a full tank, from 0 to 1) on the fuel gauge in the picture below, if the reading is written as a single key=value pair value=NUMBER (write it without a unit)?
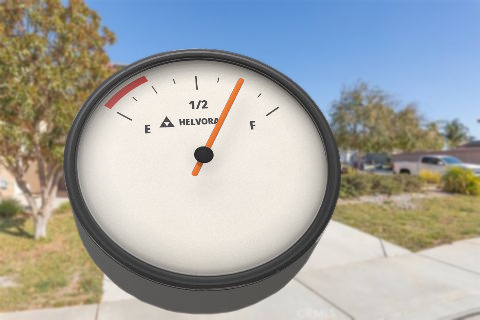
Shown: value=0.75
